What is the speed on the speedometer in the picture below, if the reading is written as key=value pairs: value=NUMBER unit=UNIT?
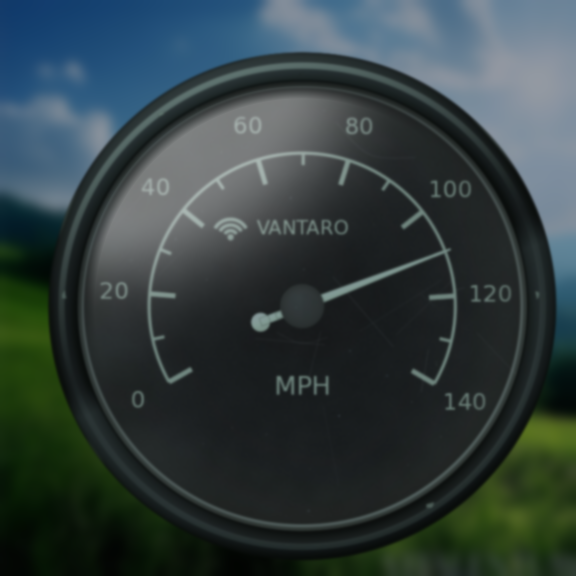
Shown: value=110 unit=mph
